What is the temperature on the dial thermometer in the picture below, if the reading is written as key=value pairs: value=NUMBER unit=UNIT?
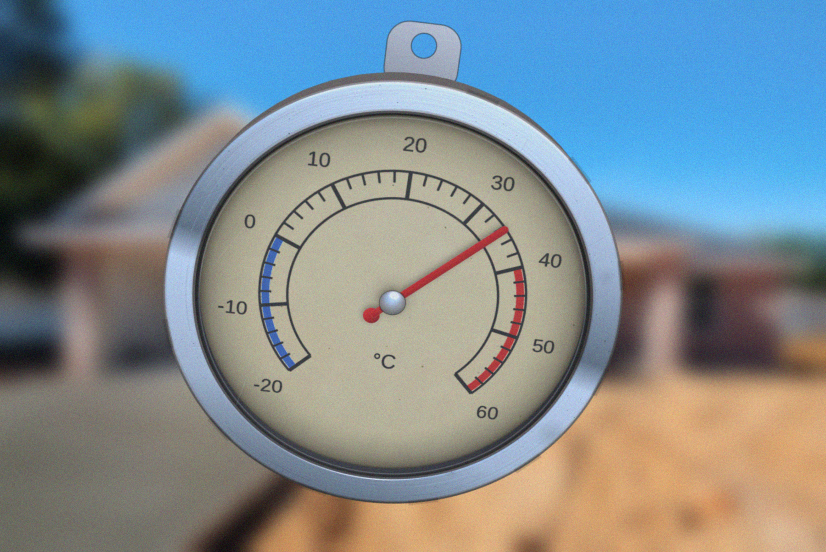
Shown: value=34 unit=°C
